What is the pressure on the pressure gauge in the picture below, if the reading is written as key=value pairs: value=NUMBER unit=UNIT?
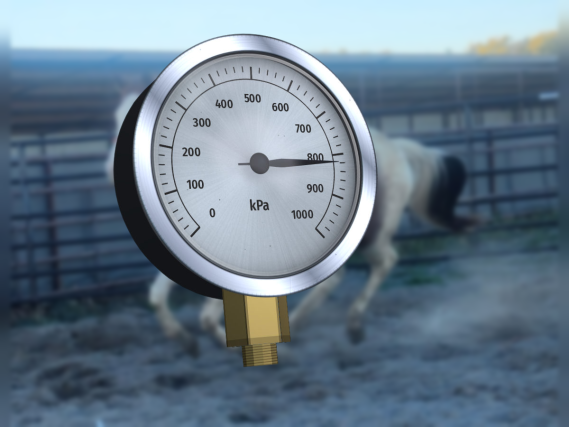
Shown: value=820 unit=kPa
